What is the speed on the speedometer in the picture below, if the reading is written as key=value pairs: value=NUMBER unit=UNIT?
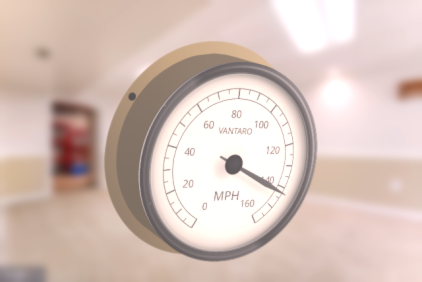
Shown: value=142.5 unit=mph
